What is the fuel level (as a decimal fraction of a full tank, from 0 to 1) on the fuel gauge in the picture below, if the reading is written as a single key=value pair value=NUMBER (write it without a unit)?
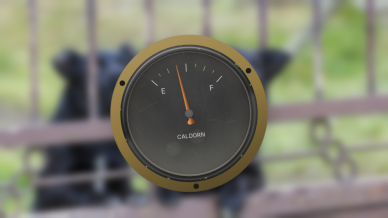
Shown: value=0.375
